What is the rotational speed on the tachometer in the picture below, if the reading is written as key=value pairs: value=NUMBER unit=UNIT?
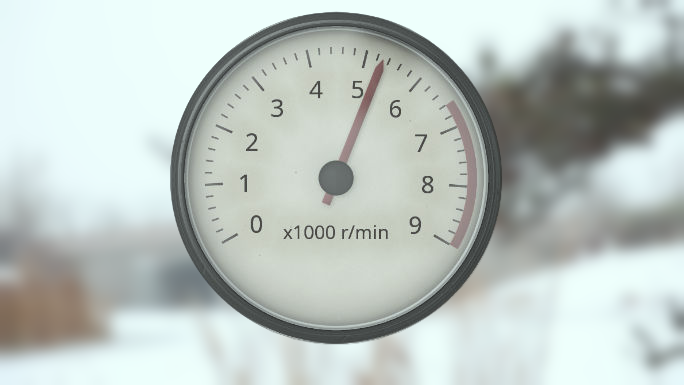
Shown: value=5300 unit=rpm
